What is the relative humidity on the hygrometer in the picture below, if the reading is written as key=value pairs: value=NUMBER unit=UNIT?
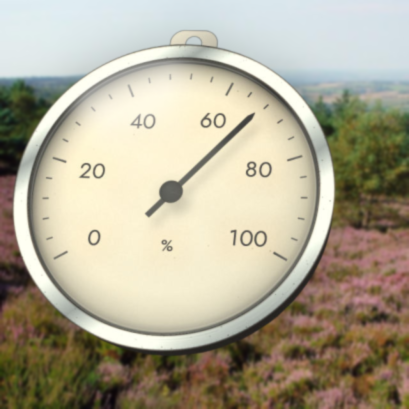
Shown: value=68 unit=%
